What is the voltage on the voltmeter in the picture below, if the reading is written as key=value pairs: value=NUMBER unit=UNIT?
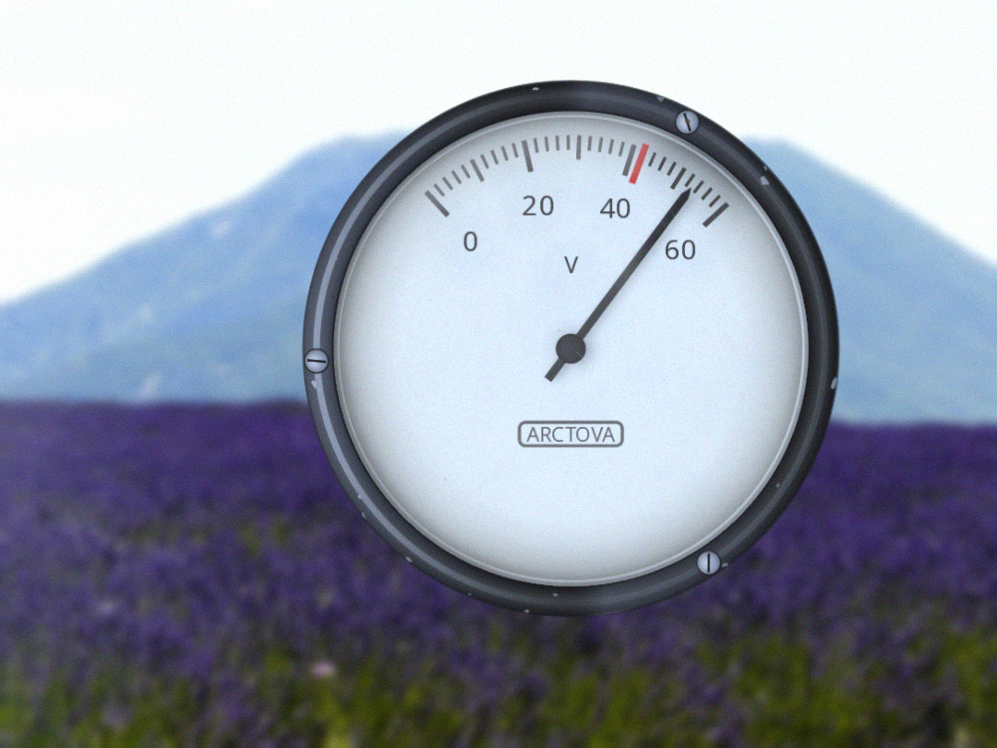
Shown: value=53 unit=V
